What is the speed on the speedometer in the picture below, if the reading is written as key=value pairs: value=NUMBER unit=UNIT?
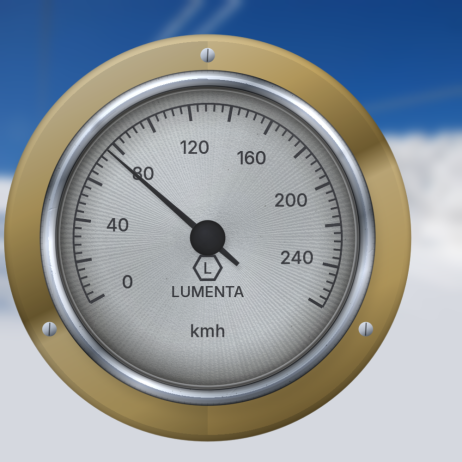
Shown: value=76 unit=km/h
